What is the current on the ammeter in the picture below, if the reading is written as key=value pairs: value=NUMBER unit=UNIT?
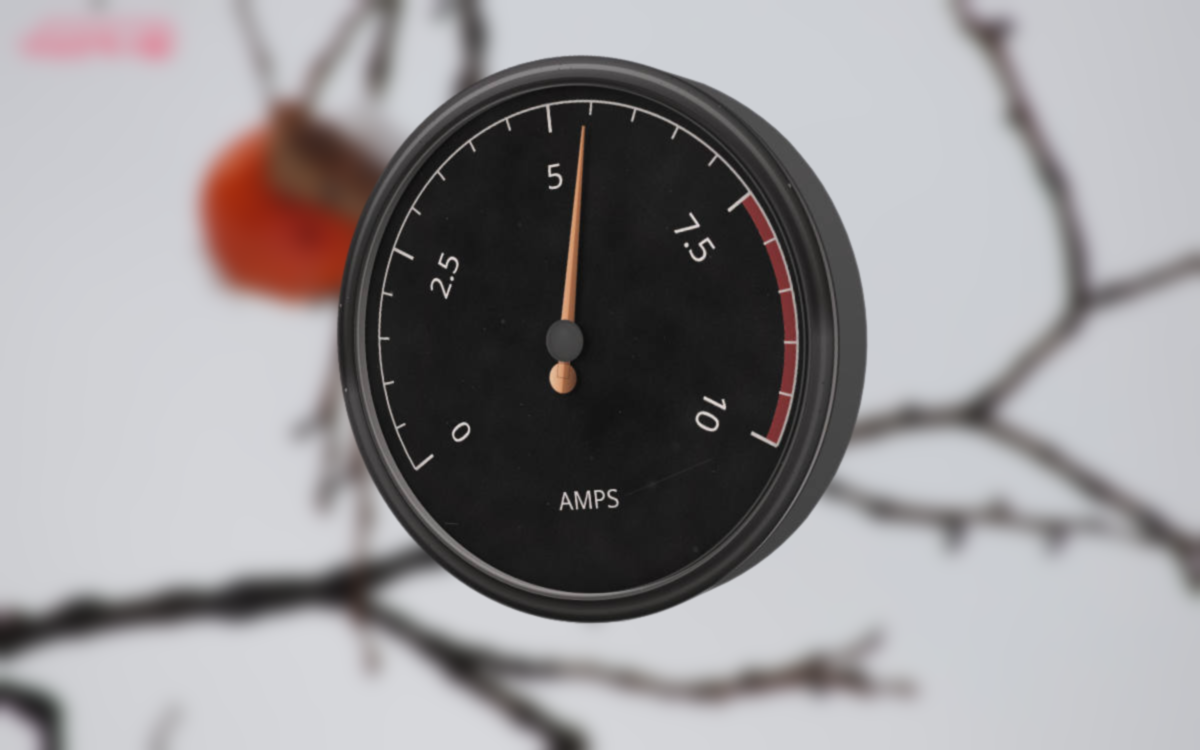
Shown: value=5.5 unit=A
